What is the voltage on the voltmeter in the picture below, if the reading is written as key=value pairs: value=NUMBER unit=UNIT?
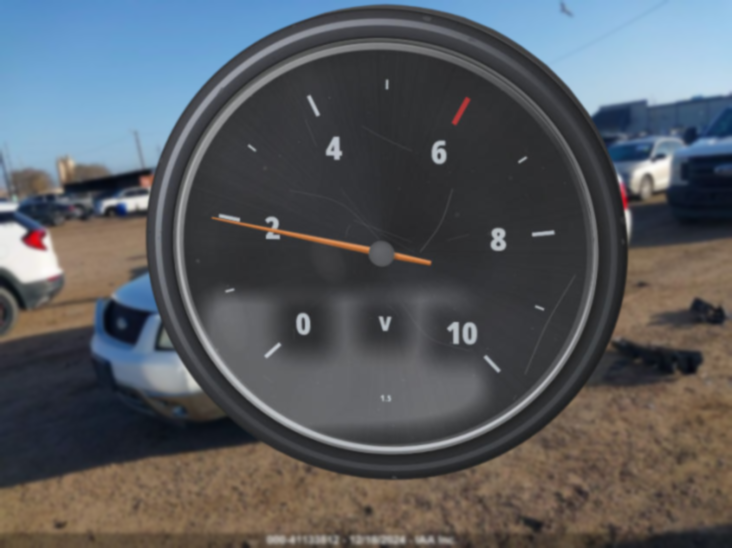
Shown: value=2 unit=V
